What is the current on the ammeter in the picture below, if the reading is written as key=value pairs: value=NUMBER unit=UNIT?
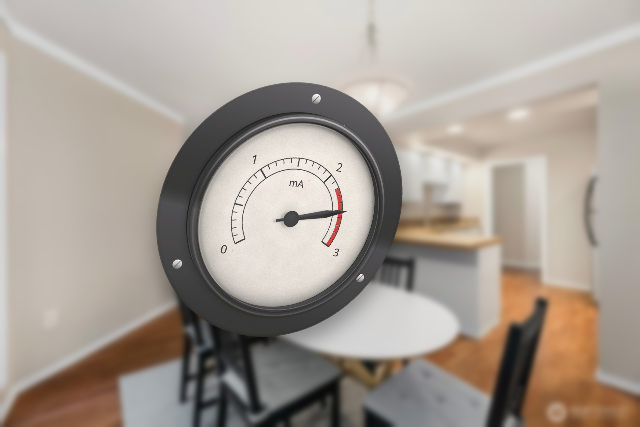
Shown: value=2.5 unit=mA
